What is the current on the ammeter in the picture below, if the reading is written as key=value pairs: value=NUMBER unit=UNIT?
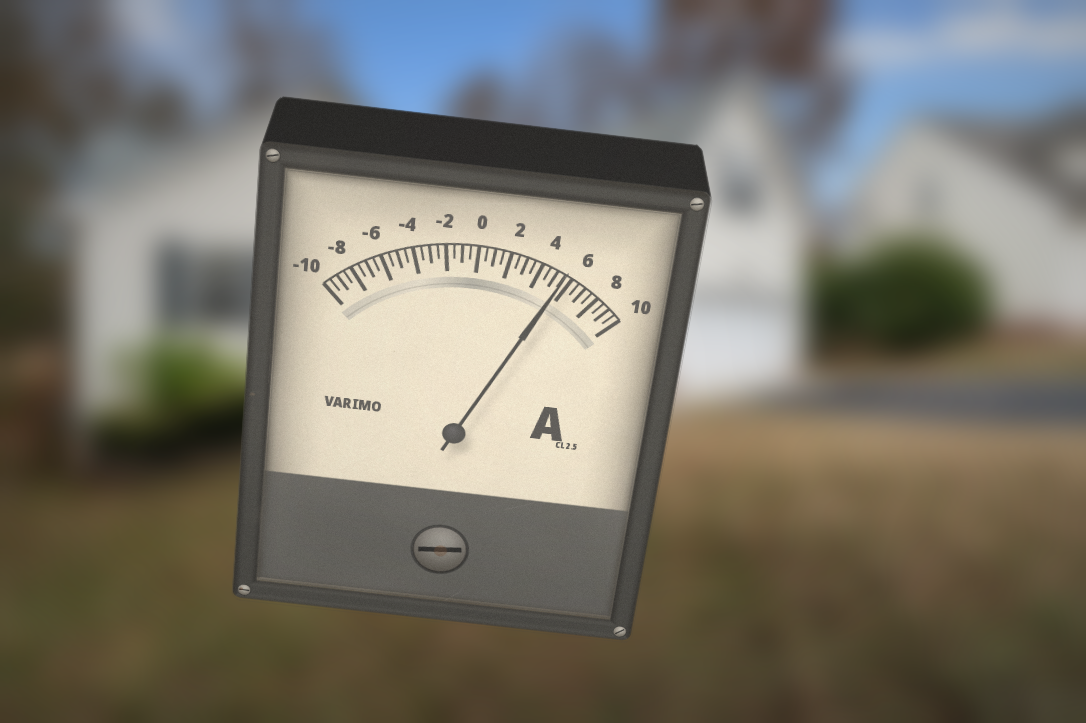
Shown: value=5.5 unit=A
